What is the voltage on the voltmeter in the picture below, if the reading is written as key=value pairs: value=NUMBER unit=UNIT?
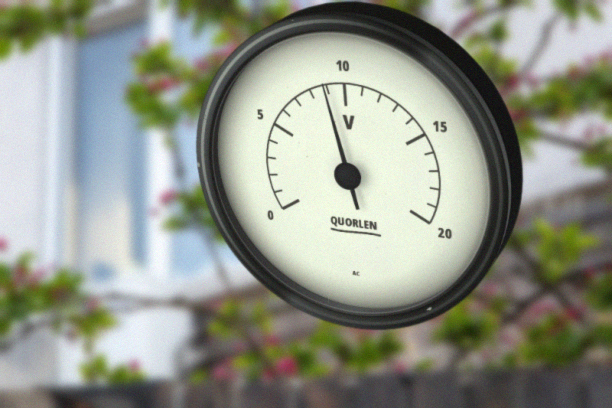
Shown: value=9 unit=V
